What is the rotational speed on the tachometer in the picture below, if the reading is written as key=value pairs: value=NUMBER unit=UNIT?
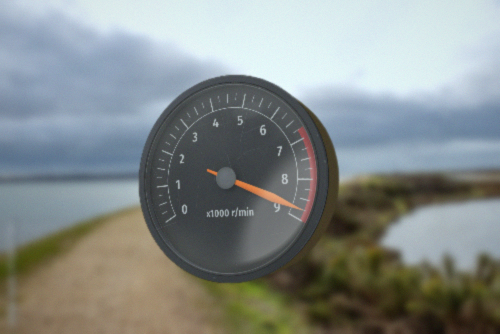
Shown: value=8750 unit=rpm
